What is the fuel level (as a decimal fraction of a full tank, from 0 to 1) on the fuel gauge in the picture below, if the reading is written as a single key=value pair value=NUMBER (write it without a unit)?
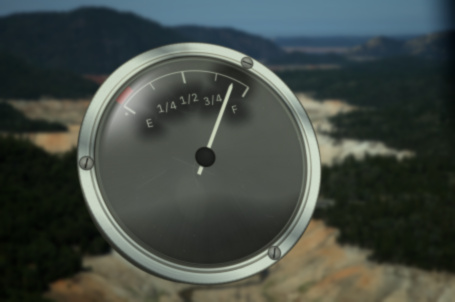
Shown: value=0.875
